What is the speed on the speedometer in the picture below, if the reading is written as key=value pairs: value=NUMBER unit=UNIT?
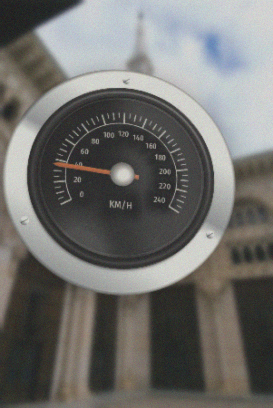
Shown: value=35 unit=km/h
